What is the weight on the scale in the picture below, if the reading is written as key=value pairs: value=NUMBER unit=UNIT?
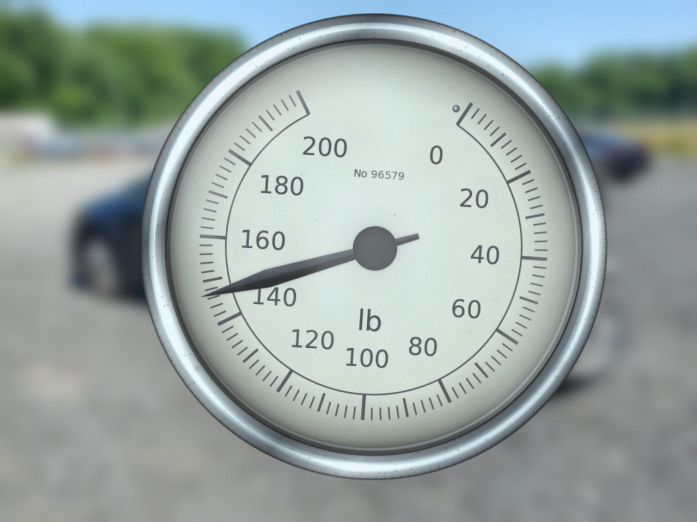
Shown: value=147 unit=lb
